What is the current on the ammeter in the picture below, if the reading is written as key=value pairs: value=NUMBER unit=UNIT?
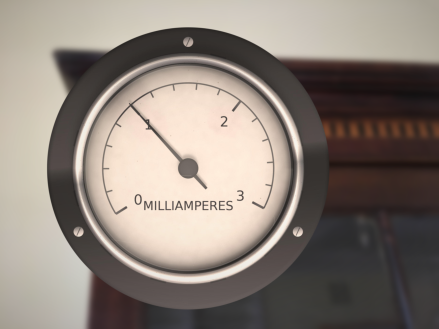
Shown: value=1 unit=mA
